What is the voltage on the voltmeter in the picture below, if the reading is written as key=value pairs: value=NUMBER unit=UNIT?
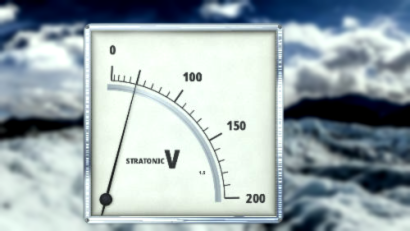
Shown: value=50 unit=V
